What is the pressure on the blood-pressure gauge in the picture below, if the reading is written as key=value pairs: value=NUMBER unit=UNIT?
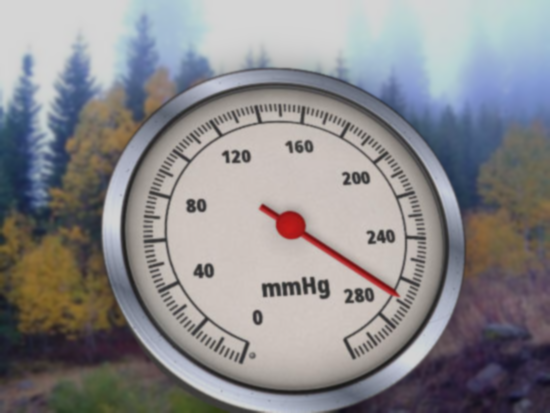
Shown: value=270 unit=mmHg
